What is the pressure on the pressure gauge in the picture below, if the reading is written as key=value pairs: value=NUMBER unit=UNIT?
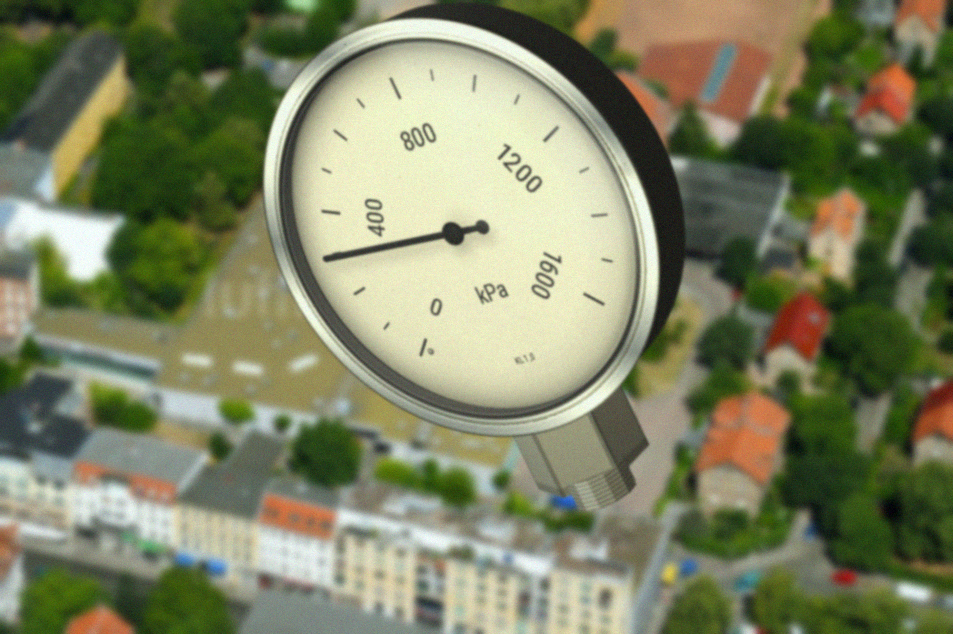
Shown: value=300 unit=kPa
